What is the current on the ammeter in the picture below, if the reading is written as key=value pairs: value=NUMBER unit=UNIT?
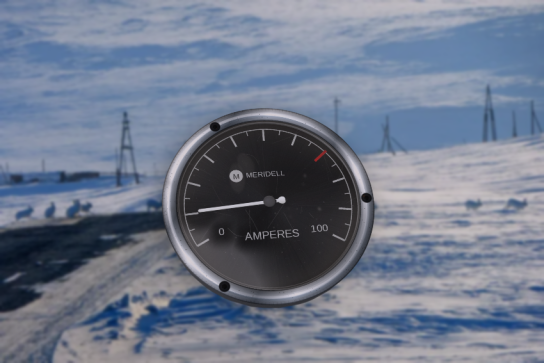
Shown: value=10 unit=A
